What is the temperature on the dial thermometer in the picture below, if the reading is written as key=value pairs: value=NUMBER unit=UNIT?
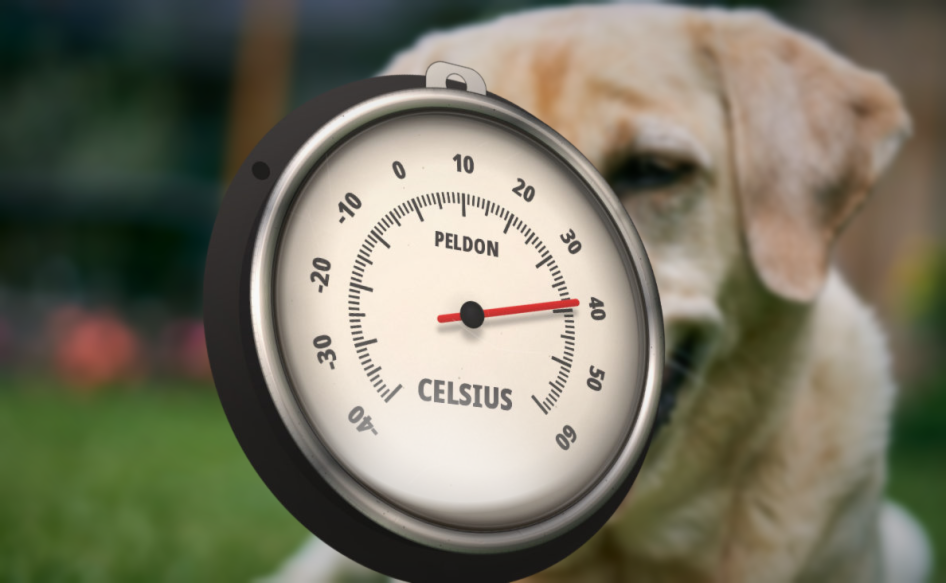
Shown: value=39 unit=°C
